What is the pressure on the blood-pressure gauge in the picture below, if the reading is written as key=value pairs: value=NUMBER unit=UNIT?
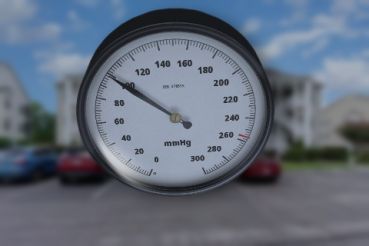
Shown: value=100 unit=mmHg
